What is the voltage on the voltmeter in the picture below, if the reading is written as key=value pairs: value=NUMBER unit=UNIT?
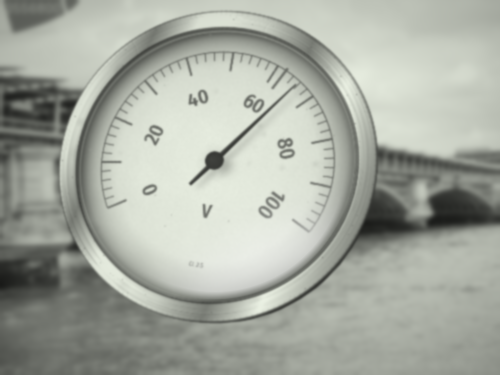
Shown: value=66 unit=V
